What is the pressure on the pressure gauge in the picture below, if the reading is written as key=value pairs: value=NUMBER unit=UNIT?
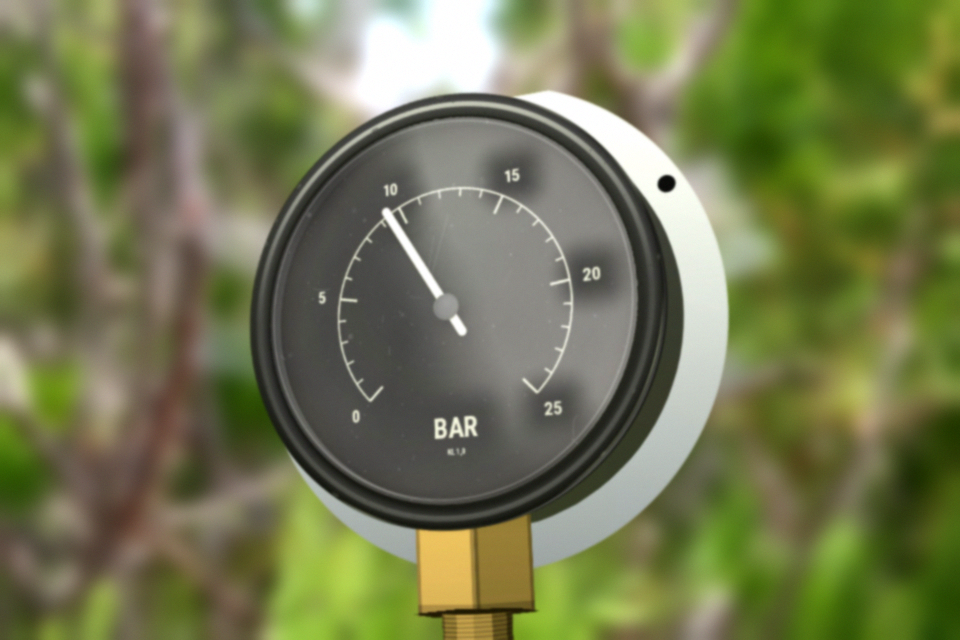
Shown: value=9.5 unit=bar
